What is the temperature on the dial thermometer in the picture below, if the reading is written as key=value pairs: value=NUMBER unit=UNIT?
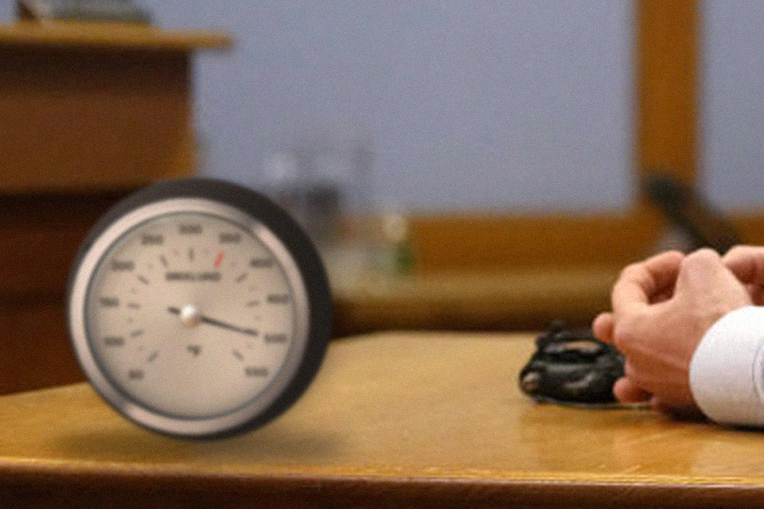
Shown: value=500 unit=°F
